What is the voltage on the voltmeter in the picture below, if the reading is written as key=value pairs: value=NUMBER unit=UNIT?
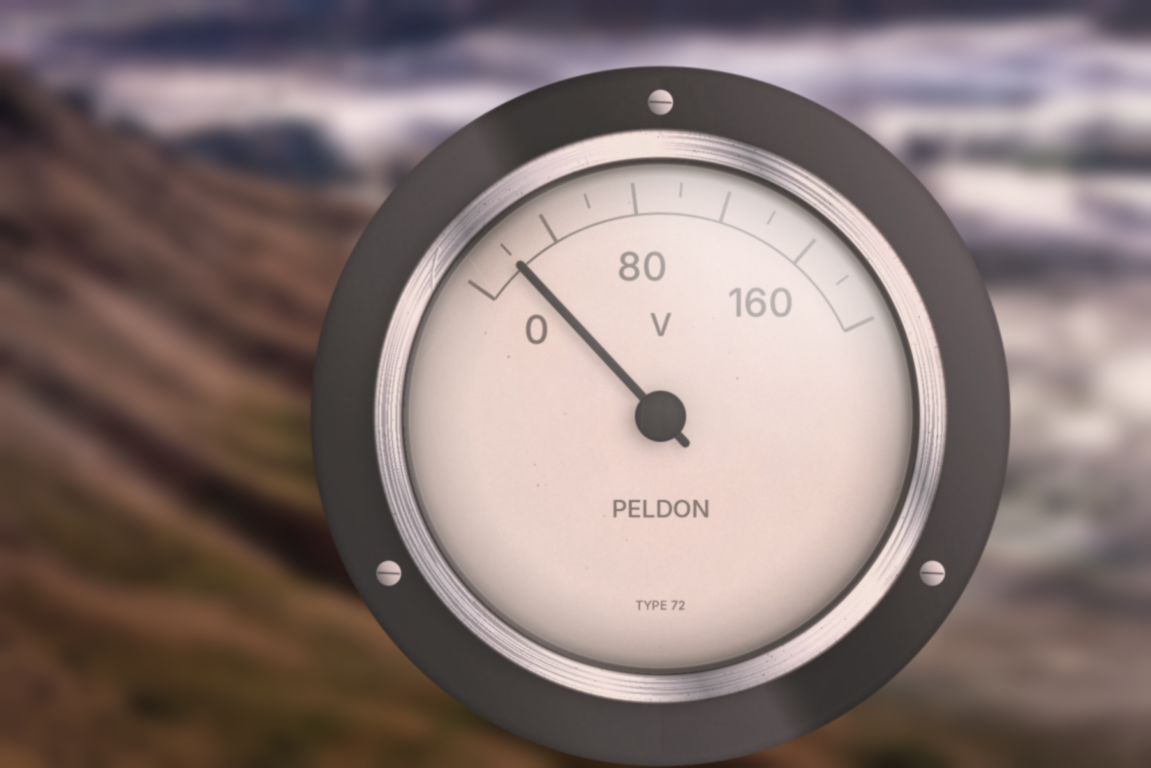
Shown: value=20 unit=V
